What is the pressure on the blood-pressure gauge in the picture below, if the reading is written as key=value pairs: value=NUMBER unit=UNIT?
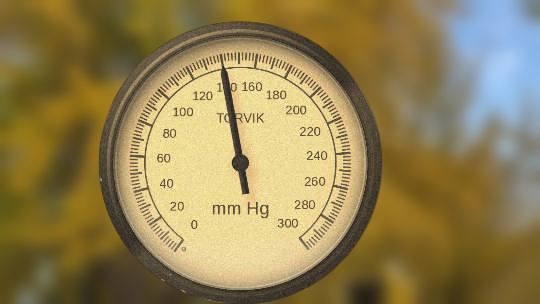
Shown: value=140 unit=mmHg
